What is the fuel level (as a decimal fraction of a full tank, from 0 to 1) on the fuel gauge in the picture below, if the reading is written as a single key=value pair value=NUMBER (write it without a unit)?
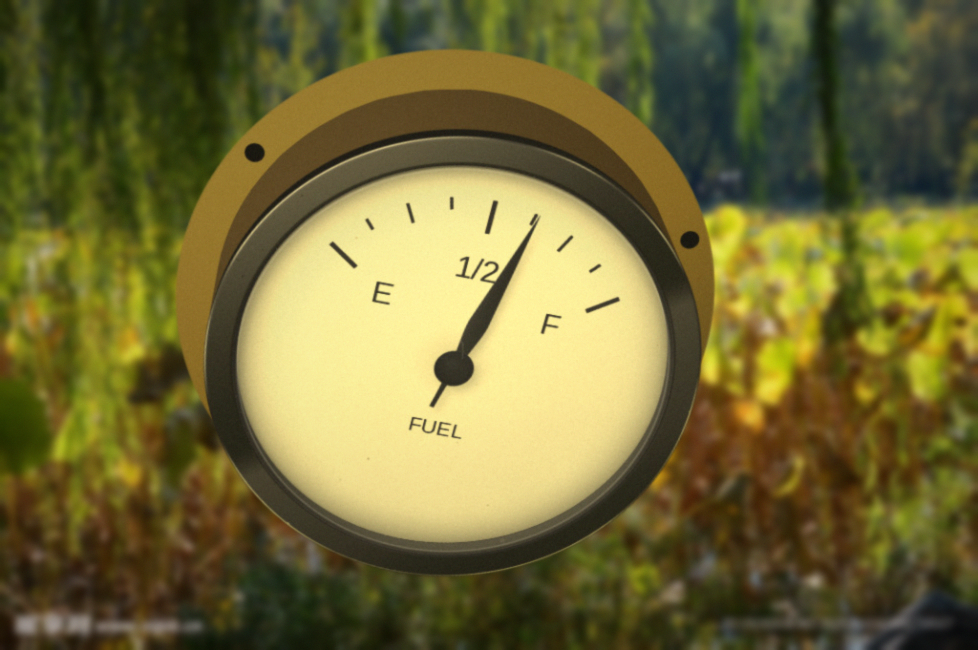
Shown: value=0.625
